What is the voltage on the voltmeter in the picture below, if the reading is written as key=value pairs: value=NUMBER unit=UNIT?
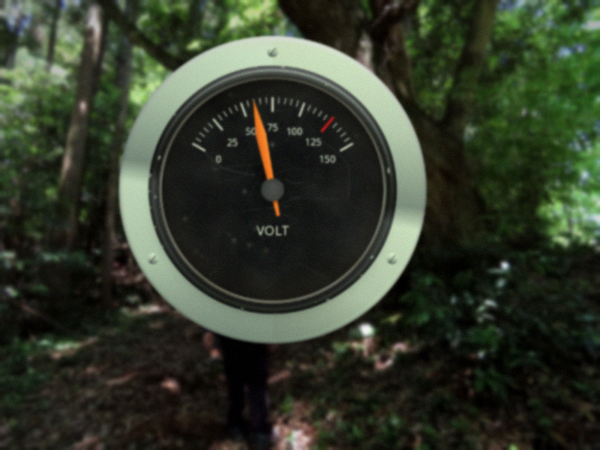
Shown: value=60 unit=V
